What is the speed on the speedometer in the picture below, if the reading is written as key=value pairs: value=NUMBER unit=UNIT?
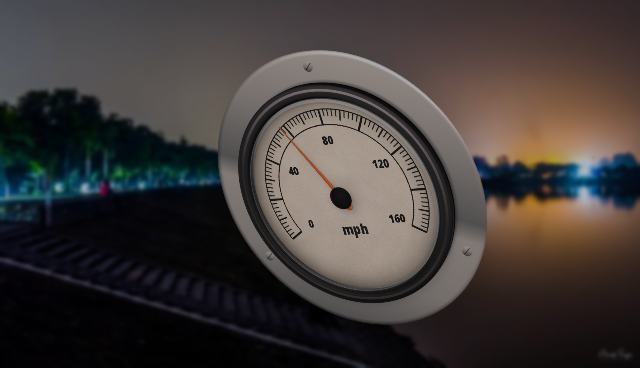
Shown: value=60 unit=mph
